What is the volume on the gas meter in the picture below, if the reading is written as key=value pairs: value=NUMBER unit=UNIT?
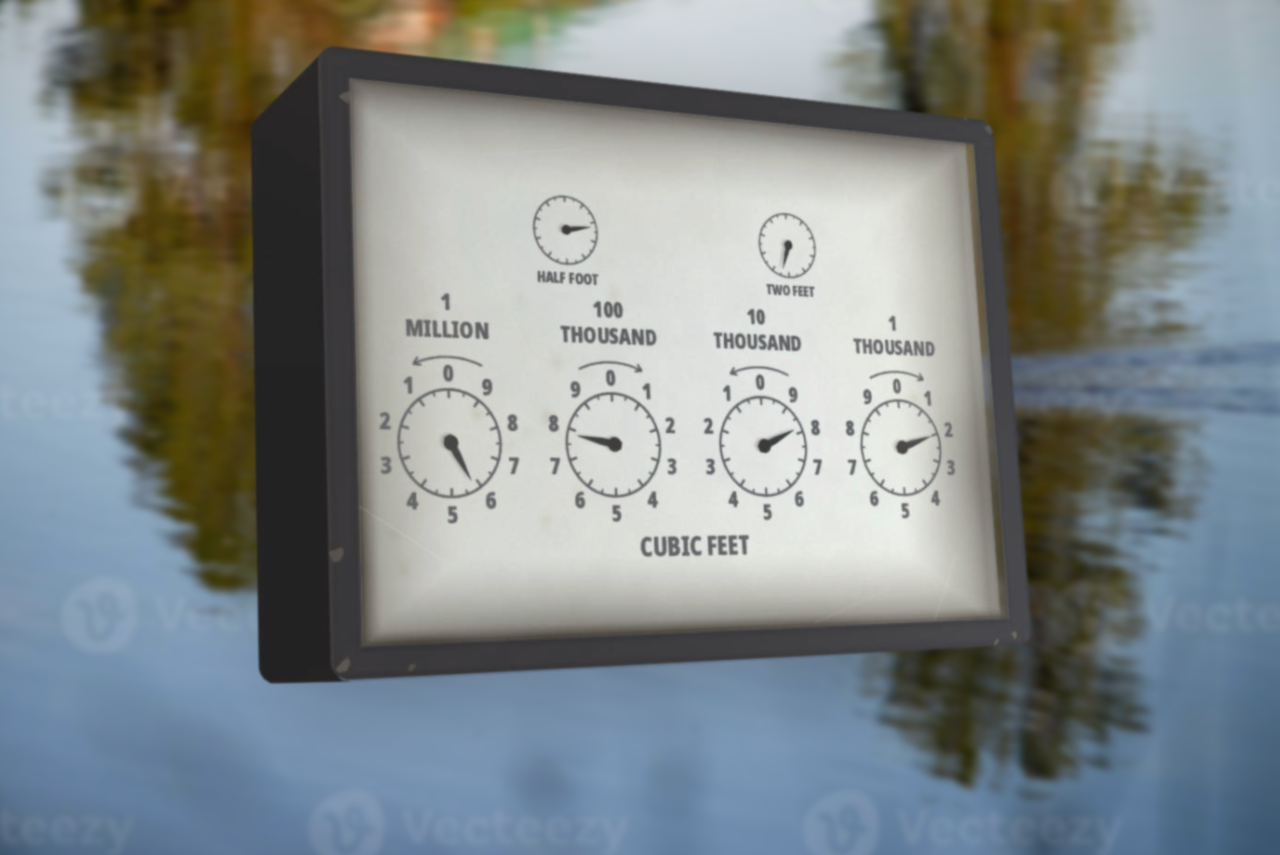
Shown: value=578200 unit=ft³
